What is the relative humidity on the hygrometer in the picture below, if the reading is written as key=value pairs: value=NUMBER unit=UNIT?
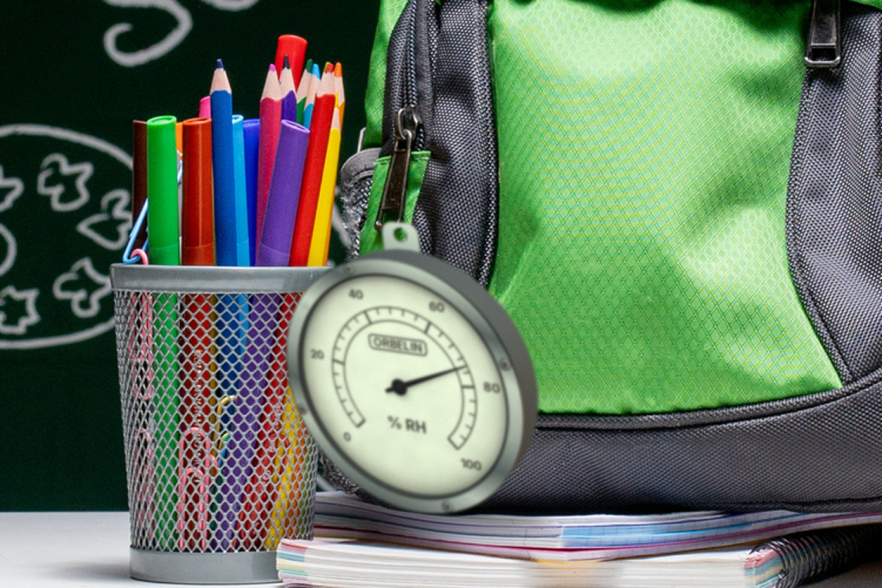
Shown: value=74 unit=%
